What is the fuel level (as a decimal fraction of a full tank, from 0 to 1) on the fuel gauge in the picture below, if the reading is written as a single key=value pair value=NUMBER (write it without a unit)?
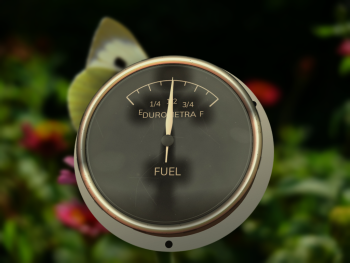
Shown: value=0.5
